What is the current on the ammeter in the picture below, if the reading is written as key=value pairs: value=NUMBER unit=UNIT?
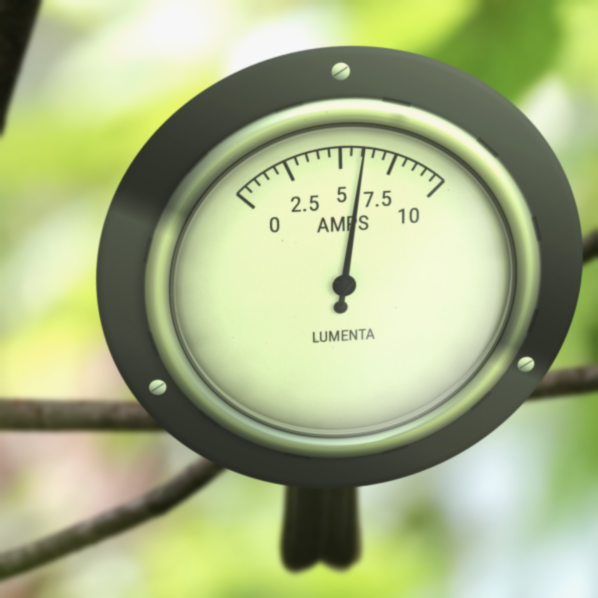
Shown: value=6 unit=A
